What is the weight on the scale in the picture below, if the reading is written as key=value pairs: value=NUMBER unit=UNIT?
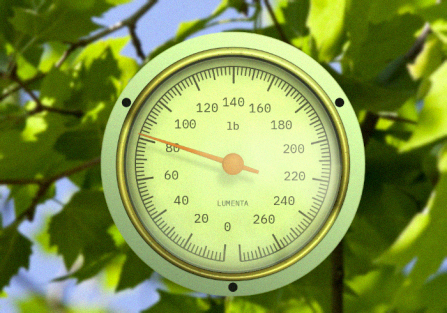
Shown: value=82 unit=lb
